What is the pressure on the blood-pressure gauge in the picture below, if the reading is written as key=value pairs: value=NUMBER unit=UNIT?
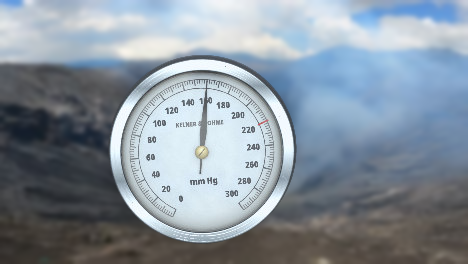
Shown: value=160 unit=mmHg
